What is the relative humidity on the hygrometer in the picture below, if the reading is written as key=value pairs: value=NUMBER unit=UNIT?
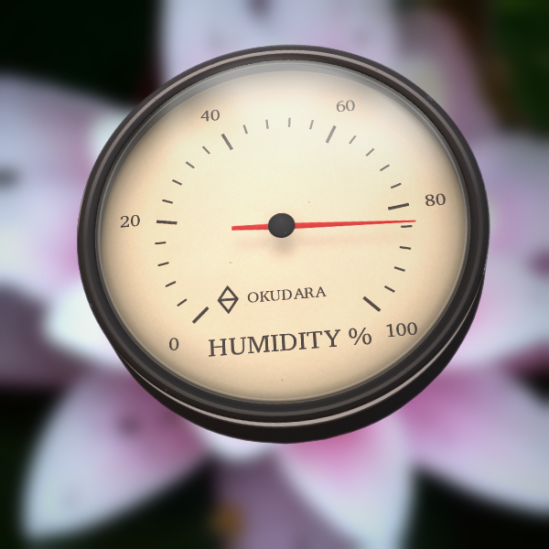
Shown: value=84 unit=%
